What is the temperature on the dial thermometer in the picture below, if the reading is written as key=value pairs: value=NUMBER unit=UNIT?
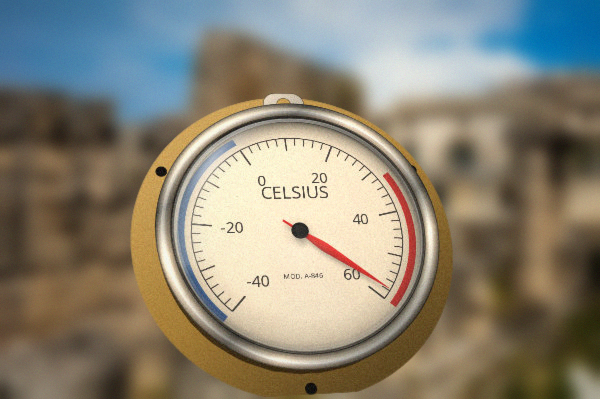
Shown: value=58 unit=°C
